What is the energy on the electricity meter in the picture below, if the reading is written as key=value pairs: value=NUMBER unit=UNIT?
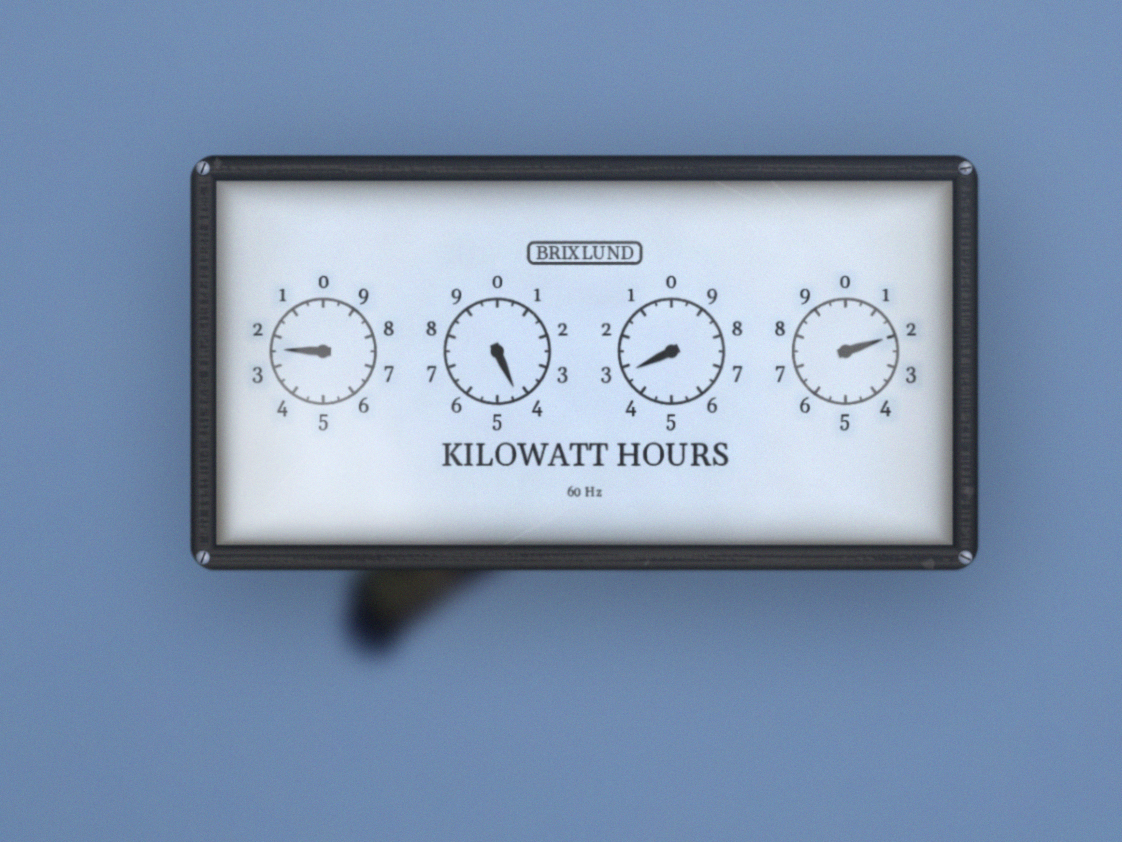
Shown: value=2432 unit=kWh
